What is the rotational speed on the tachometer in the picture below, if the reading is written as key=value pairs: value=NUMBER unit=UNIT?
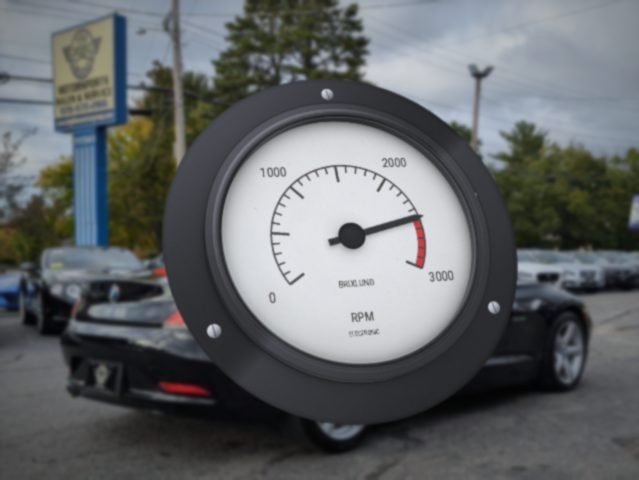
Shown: value=2500 unit=rpm
